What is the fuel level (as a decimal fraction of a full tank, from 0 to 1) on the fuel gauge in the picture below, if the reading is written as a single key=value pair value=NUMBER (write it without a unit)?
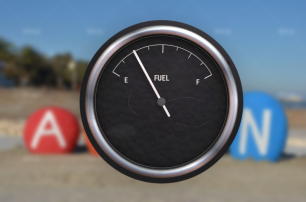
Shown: value=0.25
